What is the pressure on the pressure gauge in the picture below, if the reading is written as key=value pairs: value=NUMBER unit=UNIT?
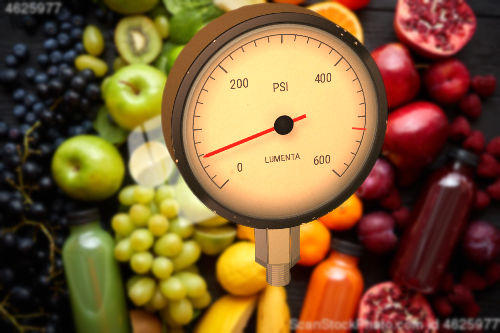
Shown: value=60 unit=psi
